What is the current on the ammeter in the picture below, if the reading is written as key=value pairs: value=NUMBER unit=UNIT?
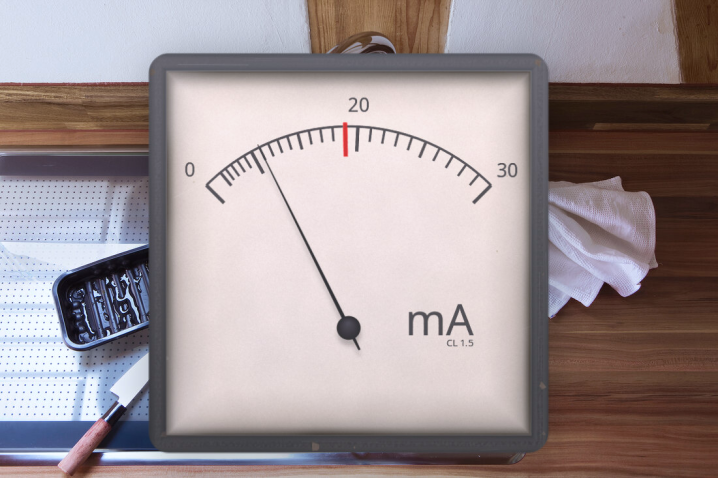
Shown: value=11 unit=mA
